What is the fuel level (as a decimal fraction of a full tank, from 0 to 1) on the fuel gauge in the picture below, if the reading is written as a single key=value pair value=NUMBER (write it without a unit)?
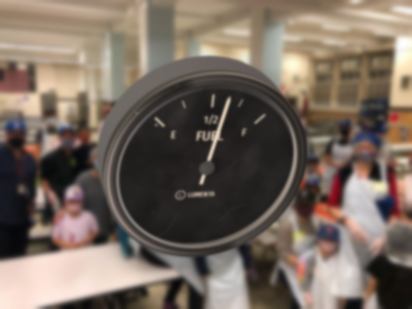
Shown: value=0.625
